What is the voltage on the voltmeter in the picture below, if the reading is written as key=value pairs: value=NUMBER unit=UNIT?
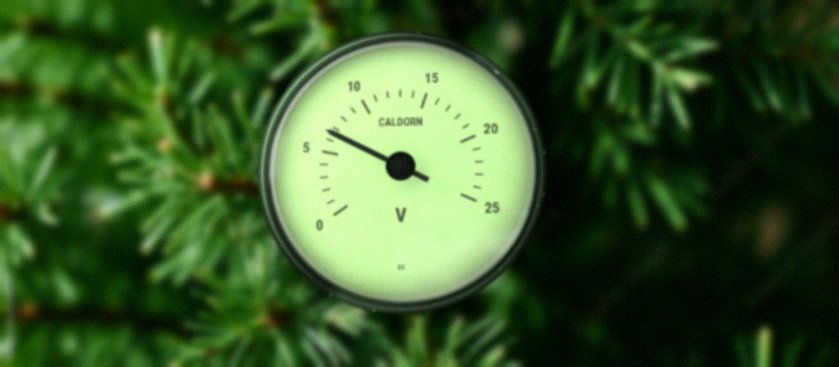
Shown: value=6.5 unit=V
